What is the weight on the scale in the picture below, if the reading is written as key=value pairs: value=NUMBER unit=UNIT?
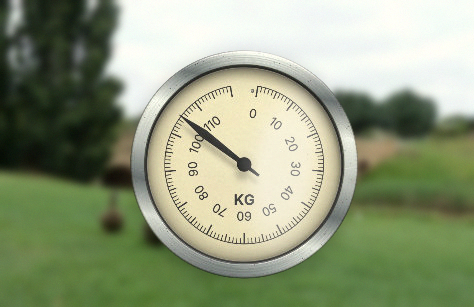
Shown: value=105 unit=kg
